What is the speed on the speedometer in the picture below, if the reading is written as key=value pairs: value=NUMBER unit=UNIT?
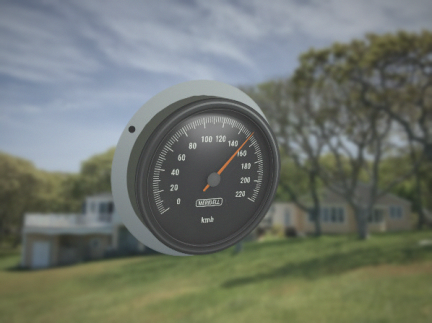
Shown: value=150 unit=km/h
